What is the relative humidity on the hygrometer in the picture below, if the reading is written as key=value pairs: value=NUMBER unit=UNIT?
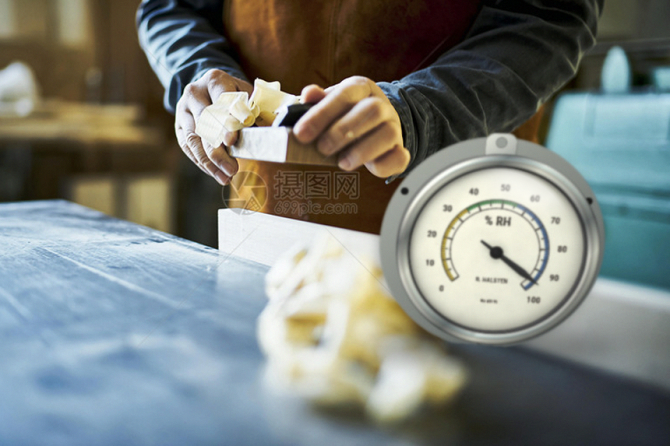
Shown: value=95 unit=%
